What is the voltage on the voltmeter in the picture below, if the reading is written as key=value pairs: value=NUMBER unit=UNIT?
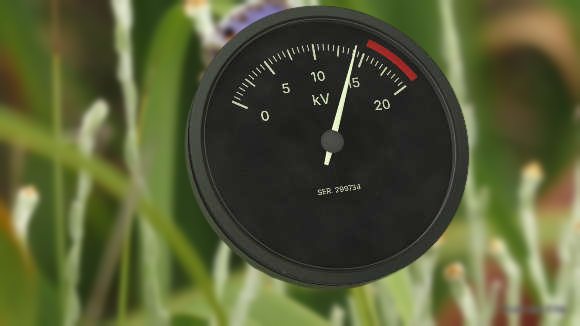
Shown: value=14 unit=kV
